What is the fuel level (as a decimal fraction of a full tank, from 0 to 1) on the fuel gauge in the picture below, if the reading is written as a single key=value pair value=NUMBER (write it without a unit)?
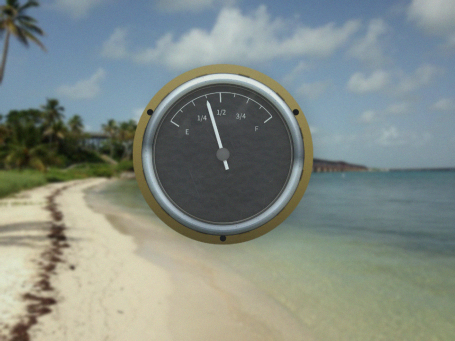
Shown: value=0.375
